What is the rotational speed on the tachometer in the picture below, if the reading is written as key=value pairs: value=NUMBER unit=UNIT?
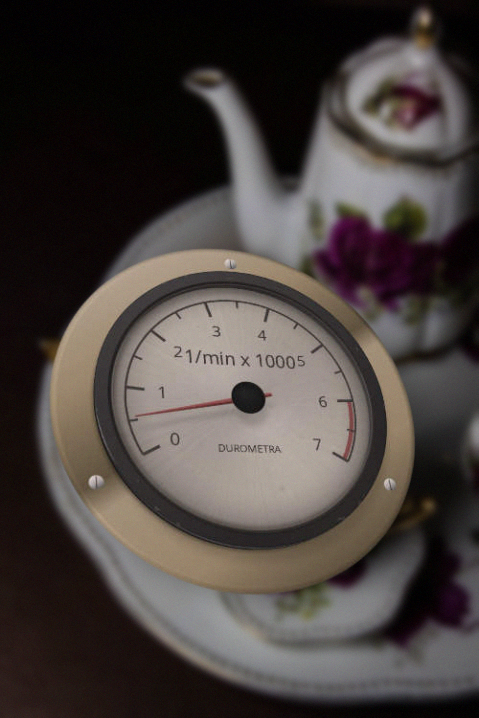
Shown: value=500 unit=rpm
